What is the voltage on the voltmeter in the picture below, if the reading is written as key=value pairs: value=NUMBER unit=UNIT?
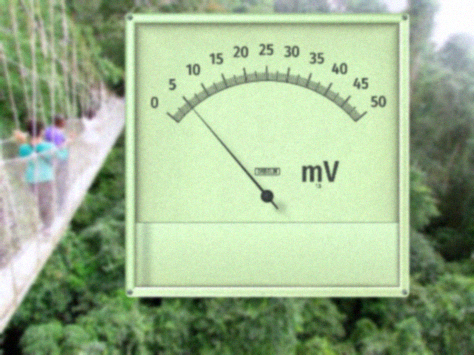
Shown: value=5 unit=mV
